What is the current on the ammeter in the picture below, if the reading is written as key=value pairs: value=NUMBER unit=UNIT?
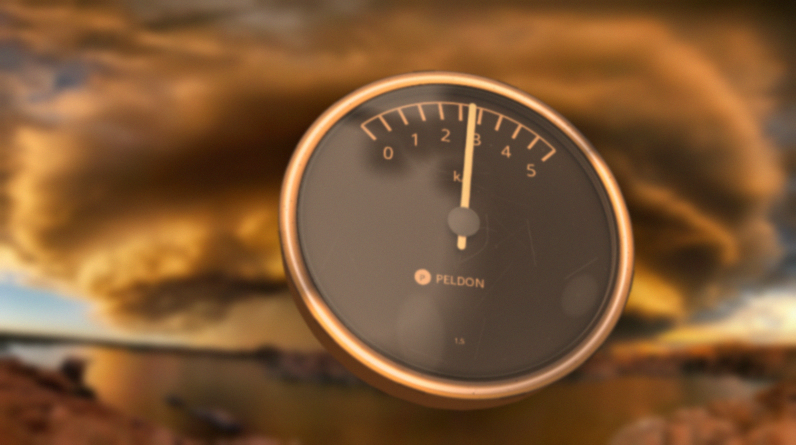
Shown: value=2.75 unit=kA
